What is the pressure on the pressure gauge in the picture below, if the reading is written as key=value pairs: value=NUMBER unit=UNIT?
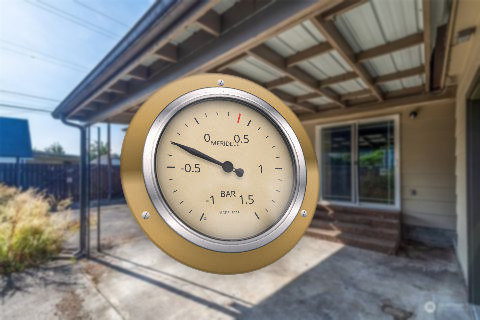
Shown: value=-0.3 unit=bar
